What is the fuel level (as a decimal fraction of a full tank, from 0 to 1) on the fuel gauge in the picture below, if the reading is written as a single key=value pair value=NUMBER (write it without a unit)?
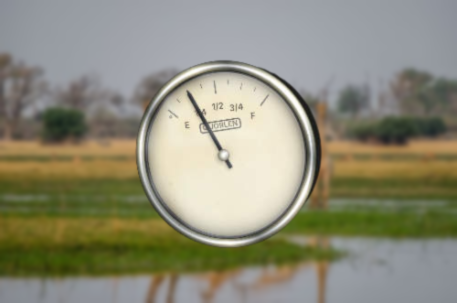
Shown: value=0.25
